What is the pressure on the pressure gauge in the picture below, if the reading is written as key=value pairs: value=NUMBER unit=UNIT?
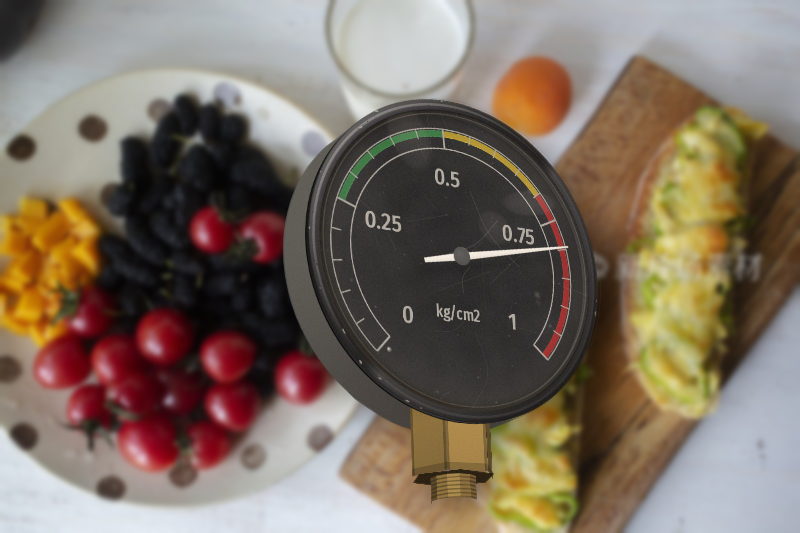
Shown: value=0.8 unit=kg/cm²
